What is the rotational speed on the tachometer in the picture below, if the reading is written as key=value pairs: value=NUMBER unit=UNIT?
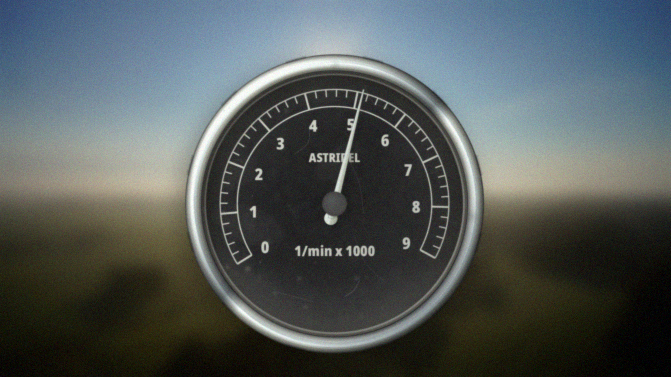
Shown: value=5100 unit=rpm
